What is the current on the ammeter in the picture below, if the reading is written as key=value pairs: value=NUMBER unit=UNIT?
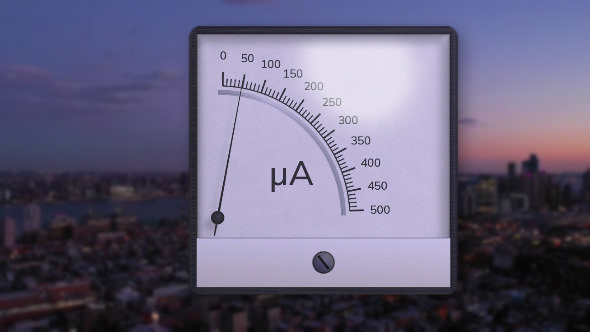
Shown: value=50 unit=µA
